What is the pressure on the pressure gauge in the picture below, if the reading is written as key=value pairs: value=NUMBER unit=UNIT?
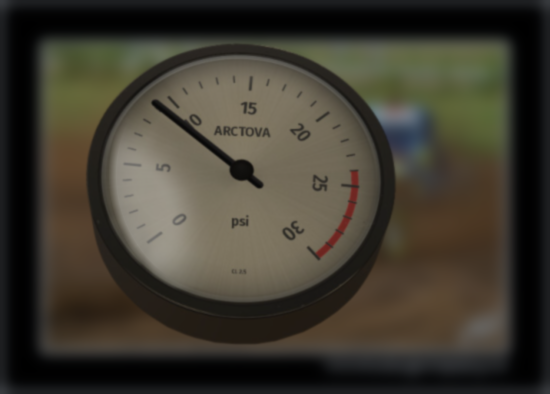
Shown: value=9 unit=psi
